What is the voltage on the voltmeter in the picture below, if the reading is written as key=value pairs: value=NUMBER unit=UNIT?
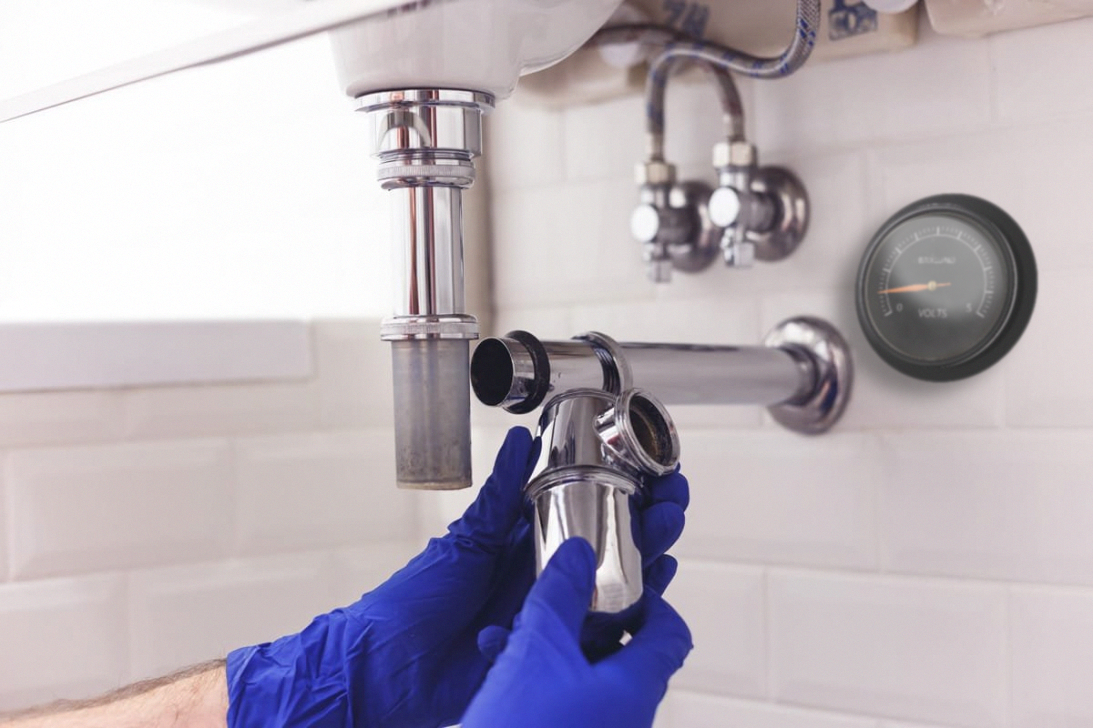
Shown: value=0.5 unit=V
